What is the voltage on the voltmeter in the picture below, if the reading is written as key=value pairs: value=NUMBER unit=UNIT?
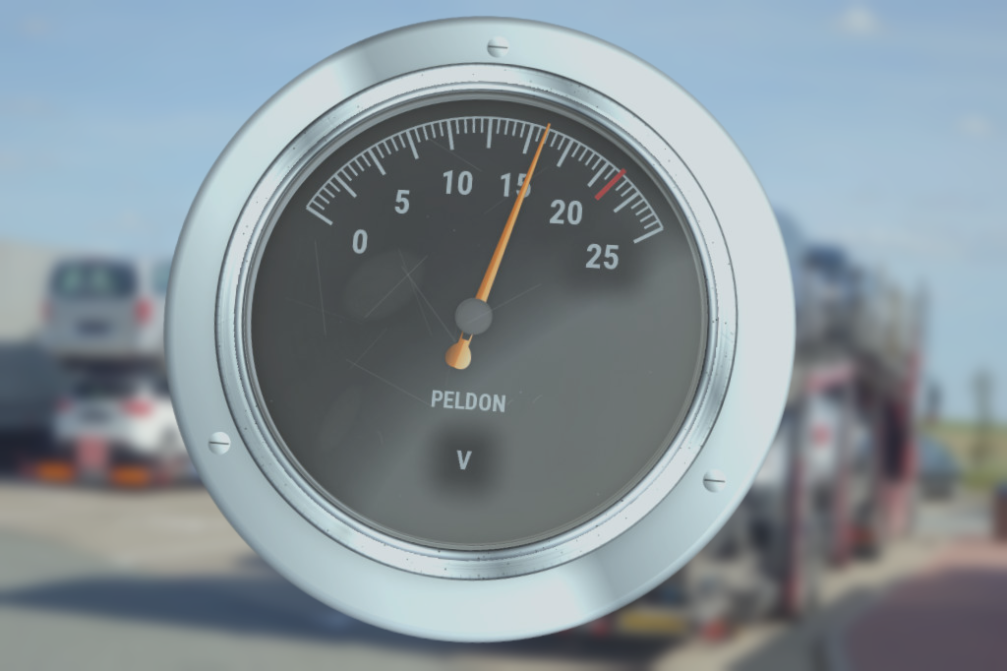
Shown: value=16 unit=V
